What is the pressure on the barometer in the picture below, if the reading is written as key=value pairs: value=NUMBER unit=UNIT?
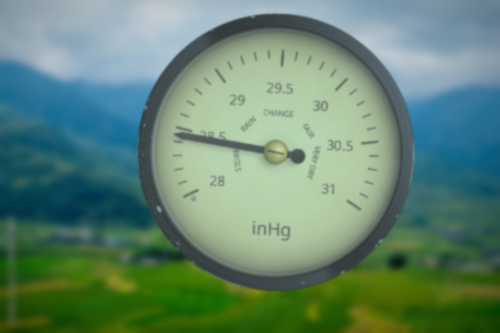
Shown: value=28.45 unit=inHg
